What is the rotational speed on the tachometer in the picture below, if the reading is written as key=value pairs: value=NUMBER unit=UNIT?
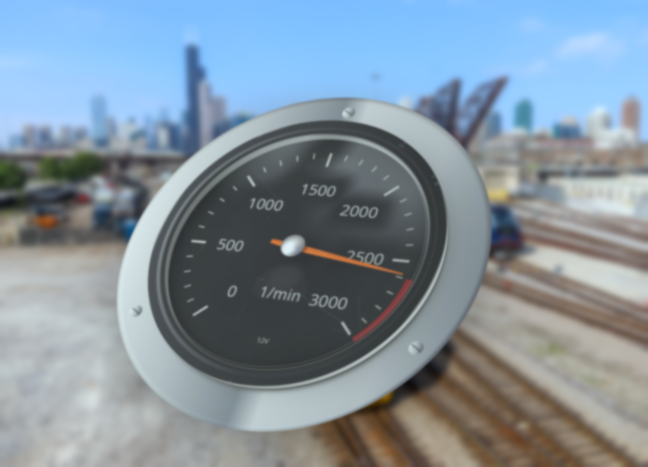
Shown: value=2600 unit=rpm
